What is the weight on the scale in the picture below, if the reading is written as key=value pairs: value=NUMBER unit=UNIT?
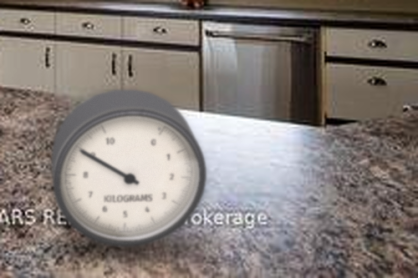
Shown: value=9 unit=kg
